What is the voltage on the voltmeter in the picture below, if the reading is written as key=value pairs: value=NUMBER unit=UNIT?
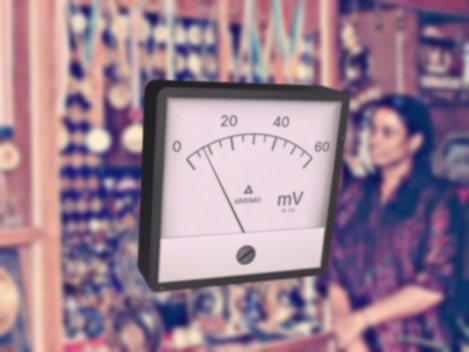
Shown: value=7.5 unit=mV
